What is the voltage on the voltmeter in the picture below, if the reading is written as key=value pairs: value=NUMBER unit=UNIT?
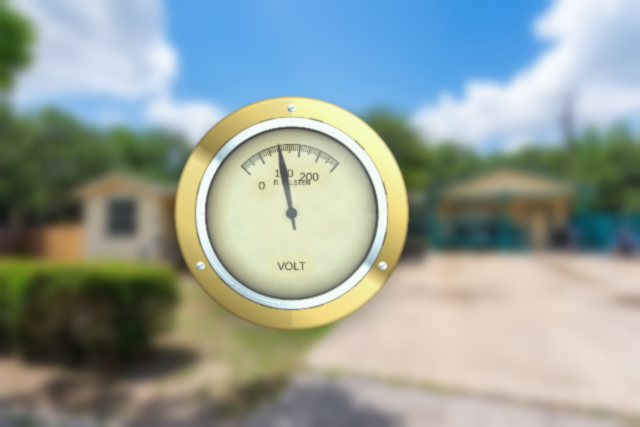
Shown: value=100 unit=V
